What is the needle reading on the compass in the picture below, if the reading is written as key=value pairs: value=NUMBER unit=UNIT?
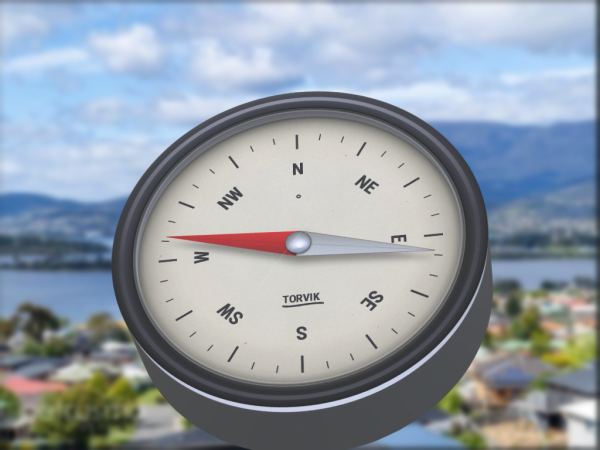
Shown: value=280 unit=°
